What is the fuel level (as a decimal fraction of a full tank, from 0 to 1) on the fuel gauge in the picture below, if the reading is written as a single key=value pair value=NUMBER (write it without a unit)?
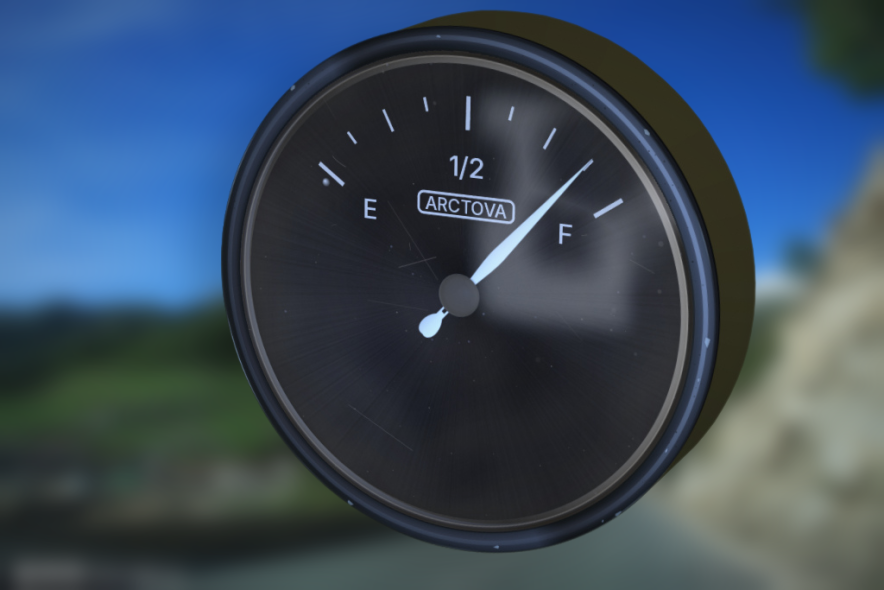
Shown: value=0.875
